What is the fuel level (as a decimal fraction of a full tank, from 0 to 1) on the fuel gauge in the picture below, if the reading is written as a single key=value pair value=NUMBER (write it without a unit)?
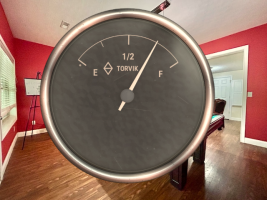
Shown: value=0.75
